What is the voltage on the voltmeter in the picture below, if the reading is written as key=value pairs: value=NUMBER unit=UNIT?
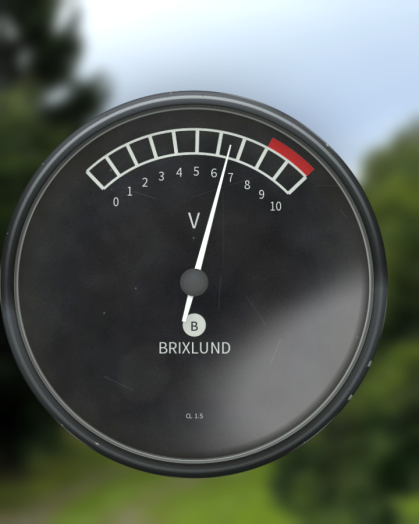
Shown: value=6.5 unit=V
